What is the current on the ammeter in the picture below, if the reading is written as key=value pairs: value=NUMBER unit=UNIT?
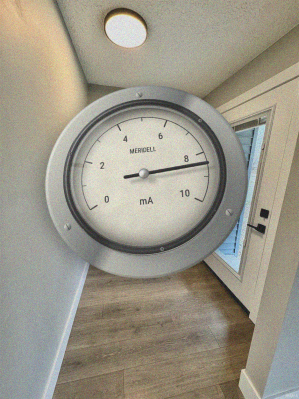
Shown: value=8.5 unit=mA
